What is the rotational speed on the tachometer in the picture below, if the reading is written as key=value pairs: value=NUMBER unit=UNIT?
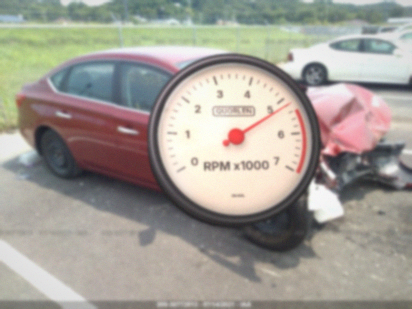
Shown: value=5200 unit=rpm
